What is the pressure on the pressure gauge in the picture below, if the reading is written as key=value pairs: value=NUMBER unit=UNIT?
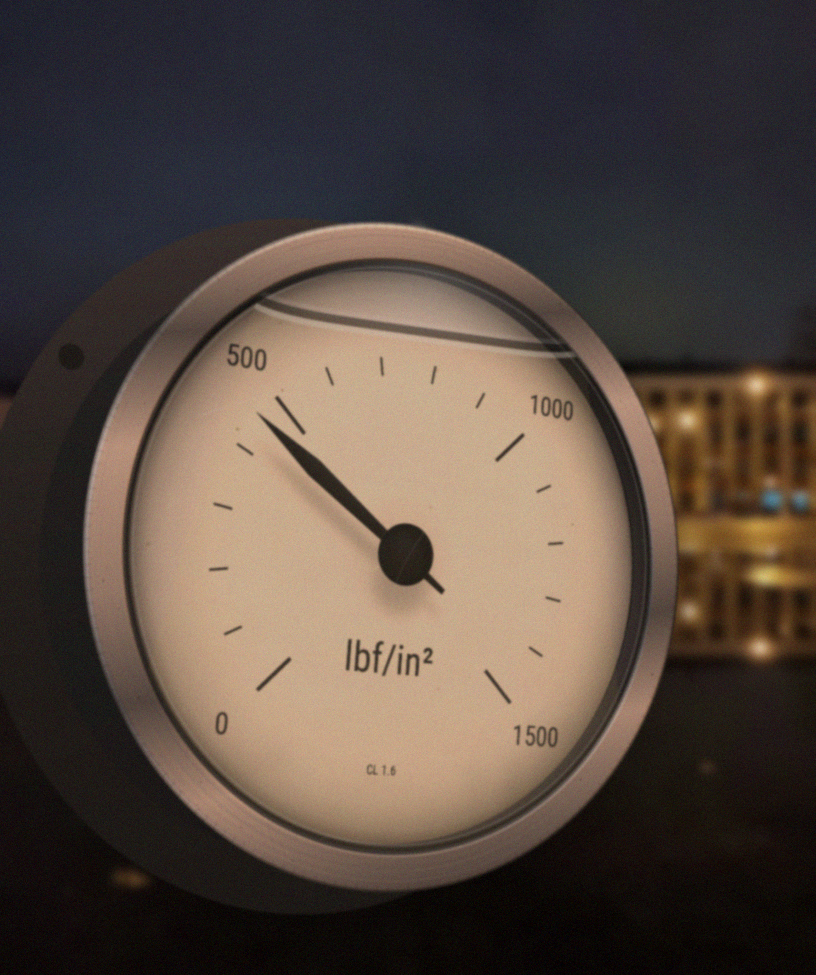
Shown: value=450 unit=psi
